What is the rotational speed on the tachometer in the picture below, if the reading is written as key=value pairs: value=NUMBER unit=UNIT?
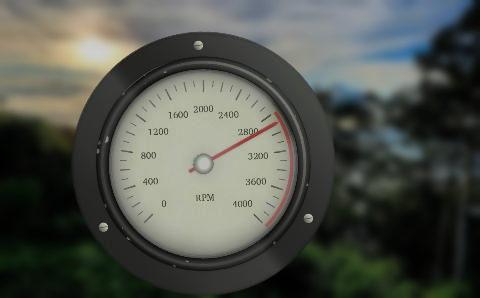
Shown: value=2900 unit=rpm
